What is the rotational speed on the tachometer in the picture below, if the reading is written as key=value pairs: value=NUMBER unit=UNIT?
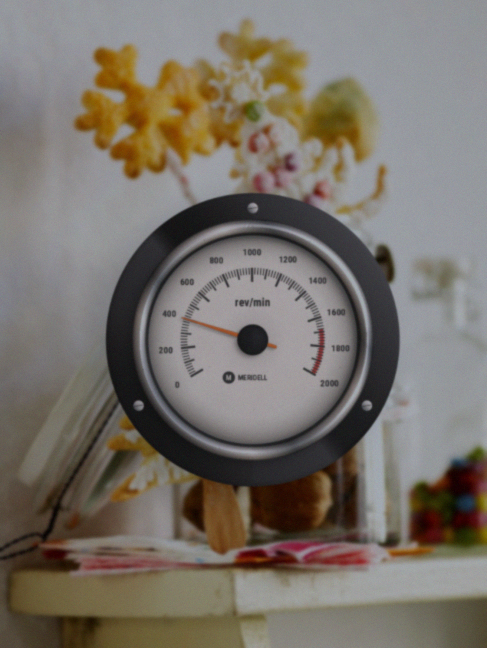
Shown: value=400 unit=rpm
